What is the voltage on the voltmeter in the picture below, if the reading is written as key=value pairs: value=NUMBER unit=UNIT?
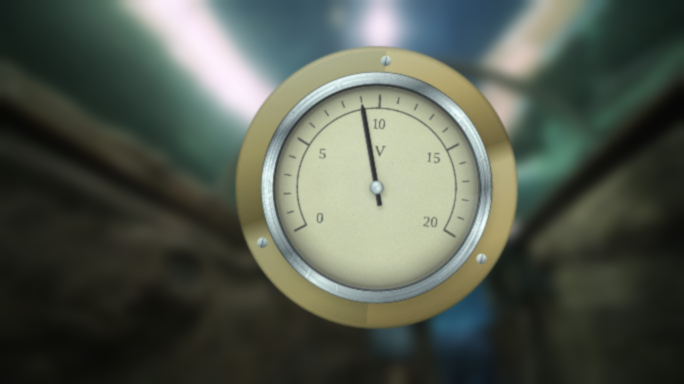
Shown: value=9 unit=V
